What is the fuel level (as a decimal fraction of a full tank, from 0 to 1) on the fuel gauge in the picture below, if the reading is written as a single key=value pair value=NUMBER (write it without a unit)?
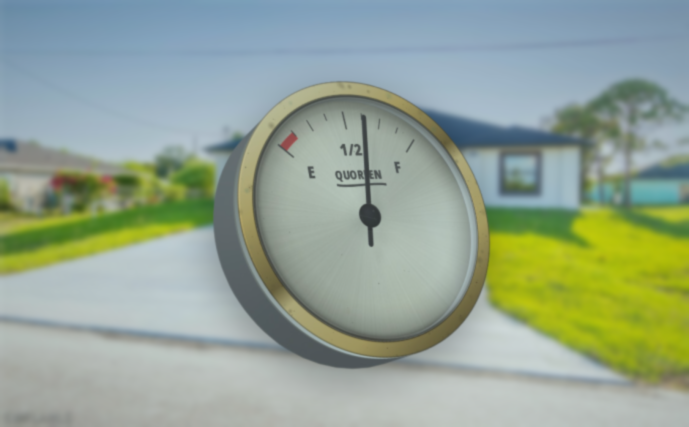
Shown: value=0.625
